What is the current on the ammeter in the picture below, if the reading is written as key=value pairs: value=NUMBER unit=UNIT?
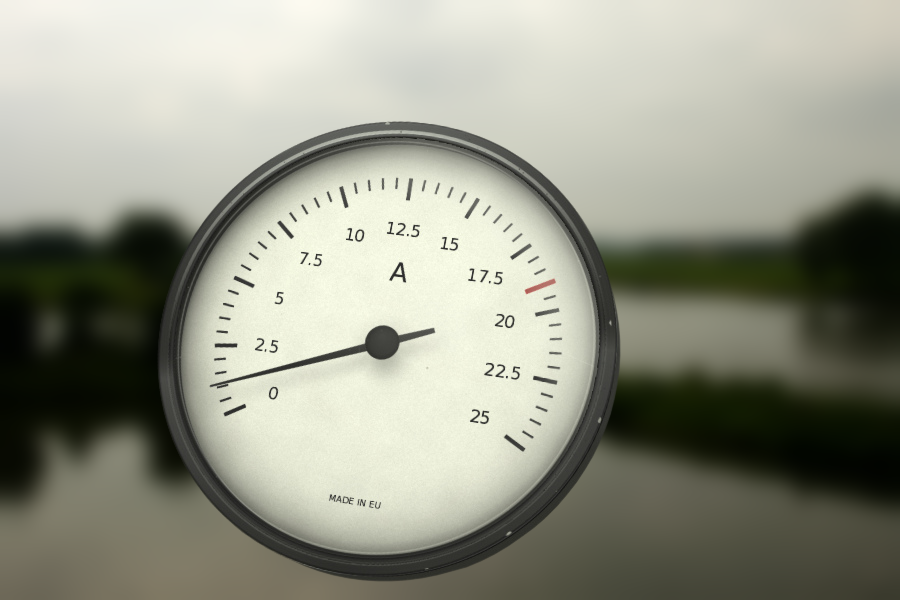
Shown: value=1 unit=A
